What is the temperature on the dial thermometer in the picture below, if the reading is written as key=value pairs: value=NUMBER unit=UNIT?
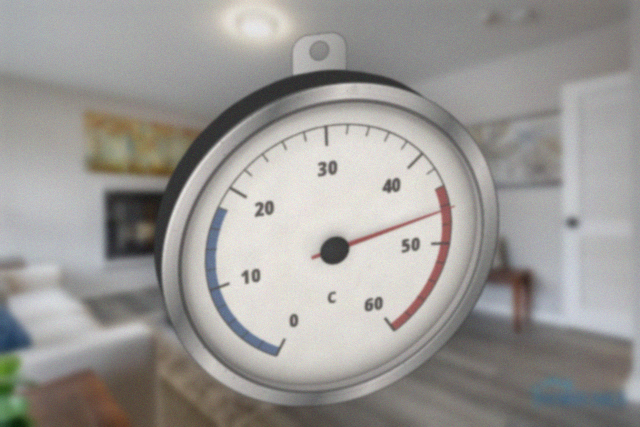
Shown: value=46 unit=°C
